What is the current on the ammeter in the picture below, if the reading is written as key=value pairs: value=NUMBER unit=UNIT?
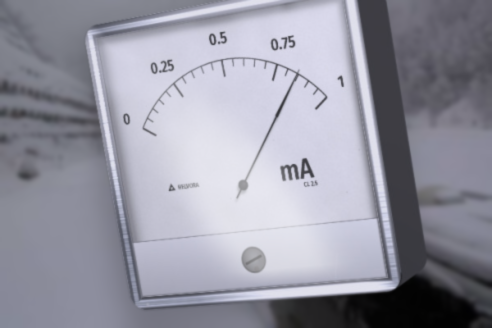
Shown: value=0.85 unit=mA
